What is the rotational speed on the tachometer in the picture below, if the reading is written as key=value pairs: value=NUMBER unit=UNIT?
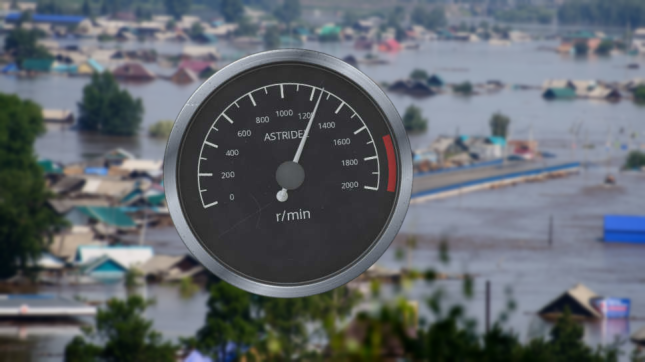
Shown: value=1250 unit=rpm
